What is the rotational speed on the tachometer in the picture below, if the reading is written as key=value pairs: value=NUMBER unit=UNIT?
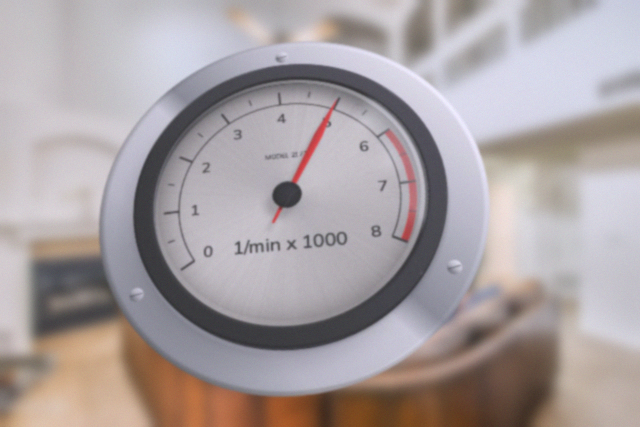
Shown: value=5000 unit=rpm
